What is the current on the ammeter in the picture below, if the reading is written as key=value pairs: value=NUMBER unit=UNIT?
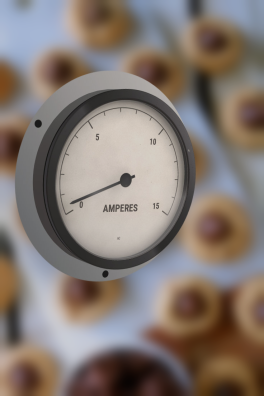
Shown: value=0.5 unit=A
